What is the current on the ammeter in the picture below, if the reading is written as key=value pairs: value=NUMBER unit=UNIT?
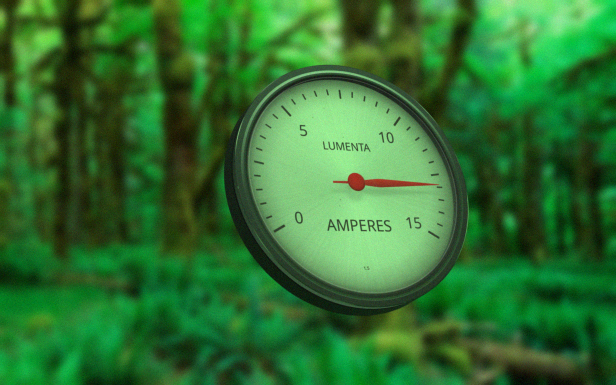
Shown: value=13 unit=A
